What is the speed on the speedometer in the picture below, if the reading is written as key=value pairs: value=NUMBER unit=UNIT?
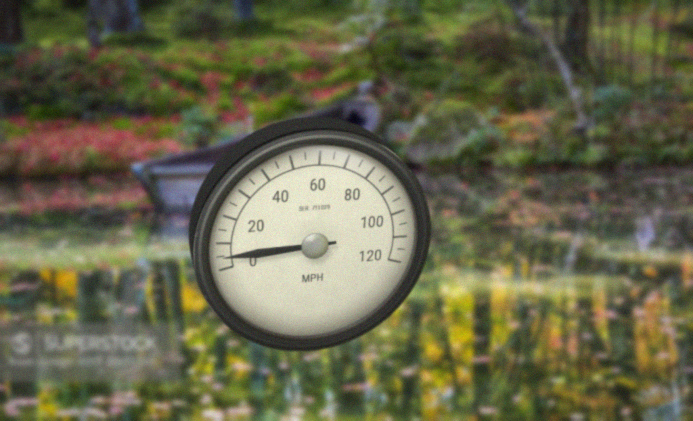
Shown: value=5 unit=mph
